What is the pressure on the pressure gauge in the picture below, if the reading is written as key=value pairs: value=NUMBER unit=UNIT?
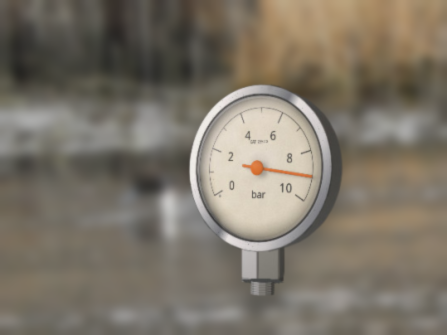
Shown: value=9 unit=bar
